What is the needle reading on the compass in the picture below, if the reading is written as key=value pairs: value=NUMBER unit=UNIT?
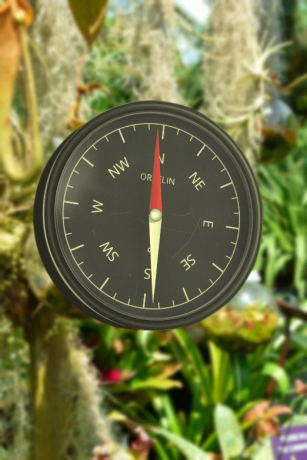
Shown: value=355 unit=°
